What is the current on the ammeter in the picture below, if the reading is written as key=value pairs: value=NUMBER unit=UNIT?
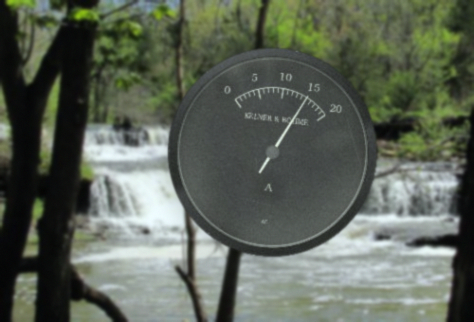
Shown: value=15 unit=A
